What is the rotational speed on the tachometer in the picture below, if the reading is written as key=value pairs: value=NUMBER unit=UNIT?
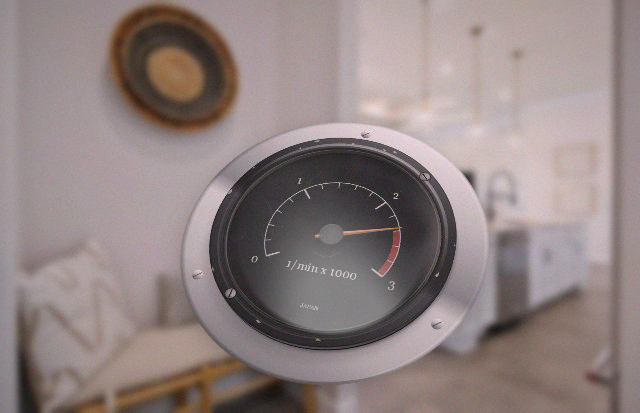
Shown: value=2400 unit=rpm
